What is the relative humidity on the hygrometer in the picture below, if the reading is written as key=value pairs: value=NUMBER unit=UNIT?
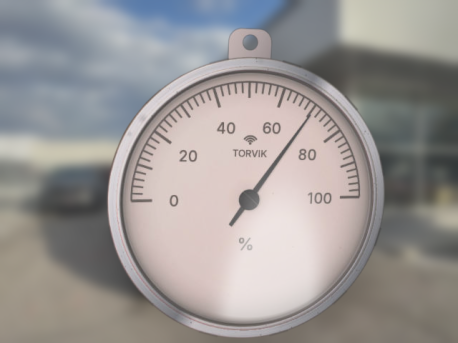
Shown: value=70 unit=%
